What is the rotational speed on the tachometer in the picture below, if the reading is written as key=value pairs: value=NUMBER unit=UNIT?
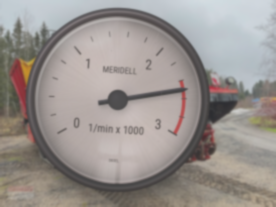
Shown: value=2500 unit=rpm
